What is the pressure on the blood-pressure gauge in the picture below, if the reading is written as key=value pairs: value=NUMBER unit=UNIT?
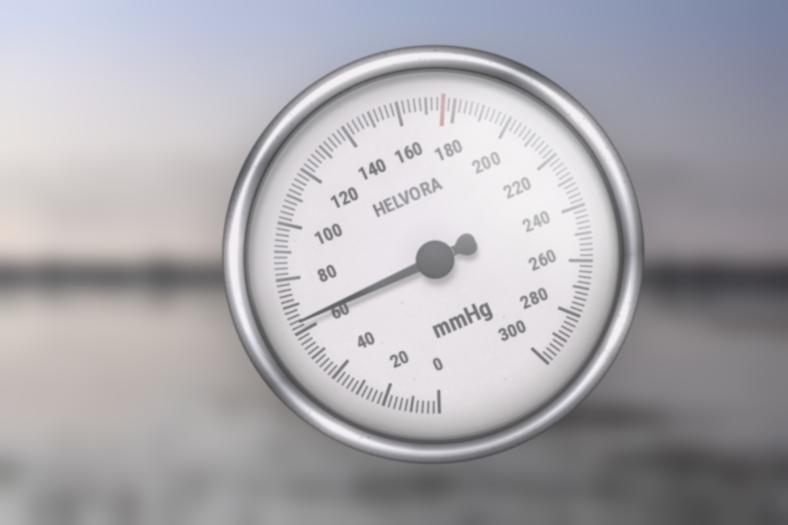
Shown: value=64 unit=mmHg
